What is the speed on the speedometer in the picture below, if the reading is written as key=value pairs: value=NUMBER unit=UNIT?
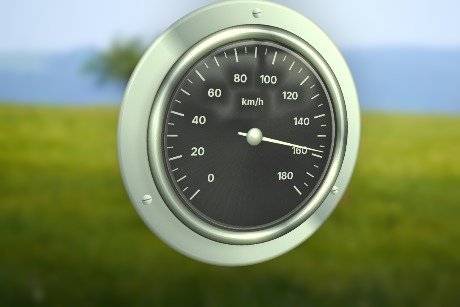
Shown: value=157.5 unit=km/h
